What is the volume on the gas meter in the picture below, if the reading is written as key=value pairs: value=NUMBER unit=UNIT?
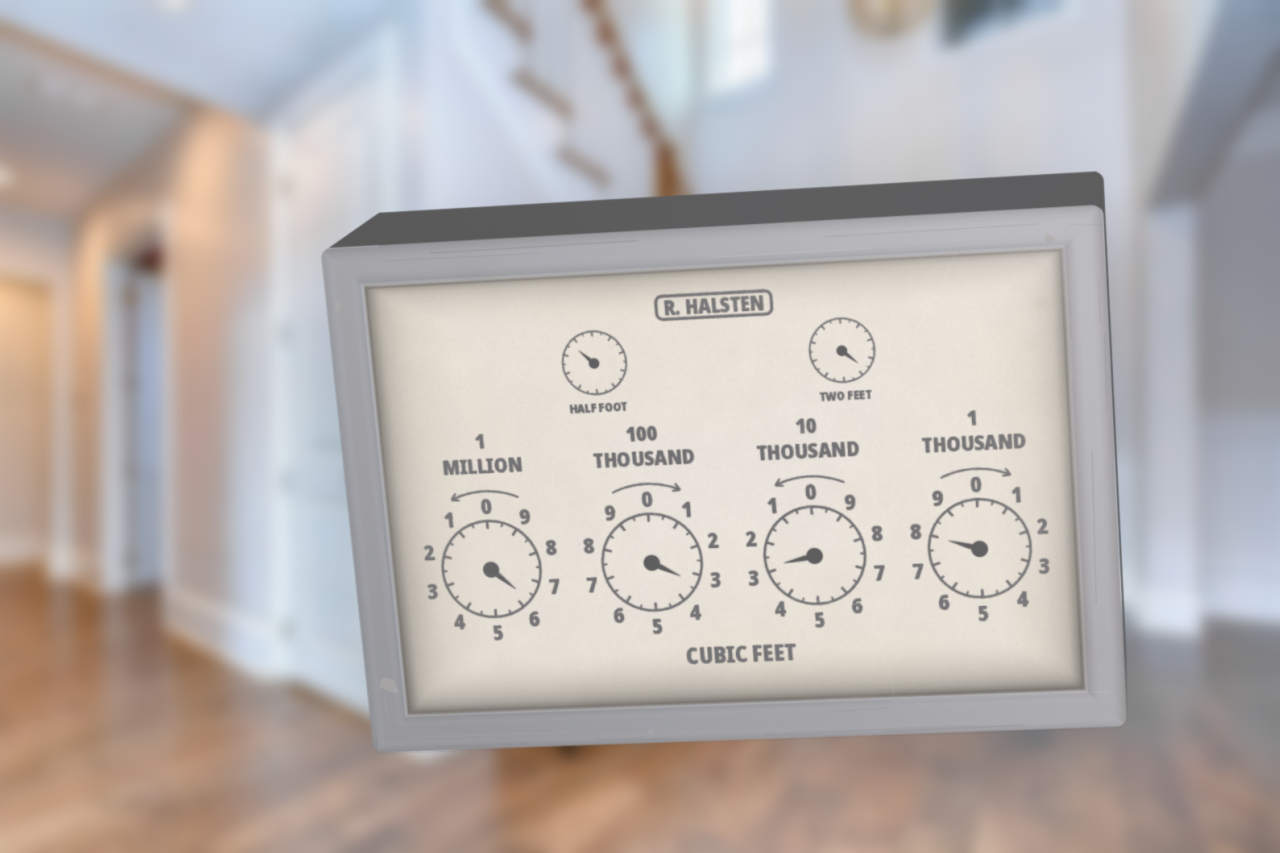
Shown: value=632800 unit=ft³
